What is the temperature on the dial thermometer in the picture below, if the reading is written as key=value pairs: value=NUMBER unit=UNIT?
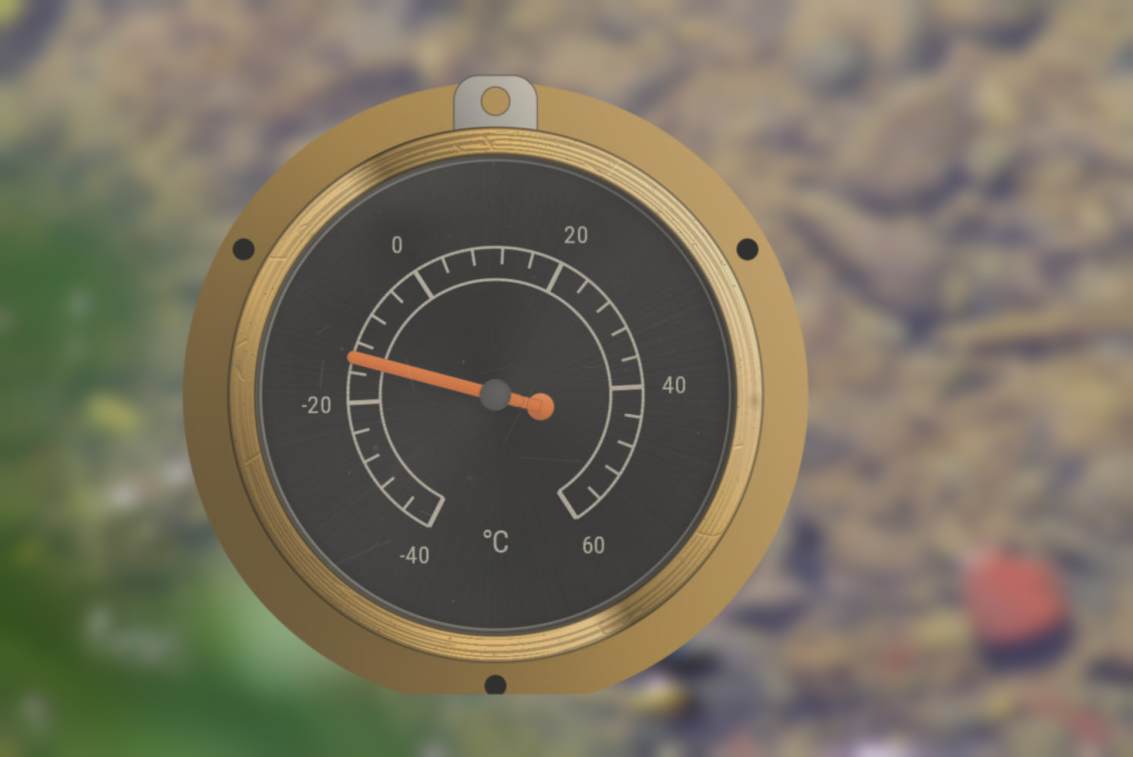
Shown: value=-14 unit=°C
